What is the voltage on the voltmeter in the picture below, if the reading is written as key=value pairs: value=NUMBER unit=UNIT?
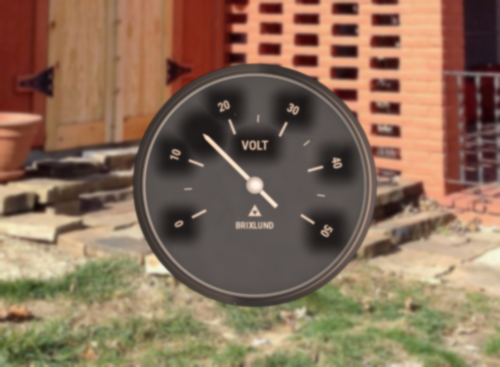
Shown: value=15 unit=V
